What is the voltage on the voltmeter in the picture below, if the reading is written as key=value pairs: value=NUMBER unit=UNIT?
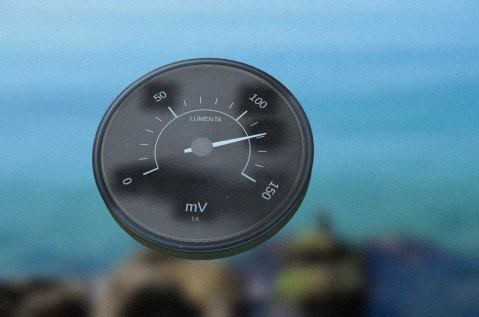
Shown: value=120 unit=mV
